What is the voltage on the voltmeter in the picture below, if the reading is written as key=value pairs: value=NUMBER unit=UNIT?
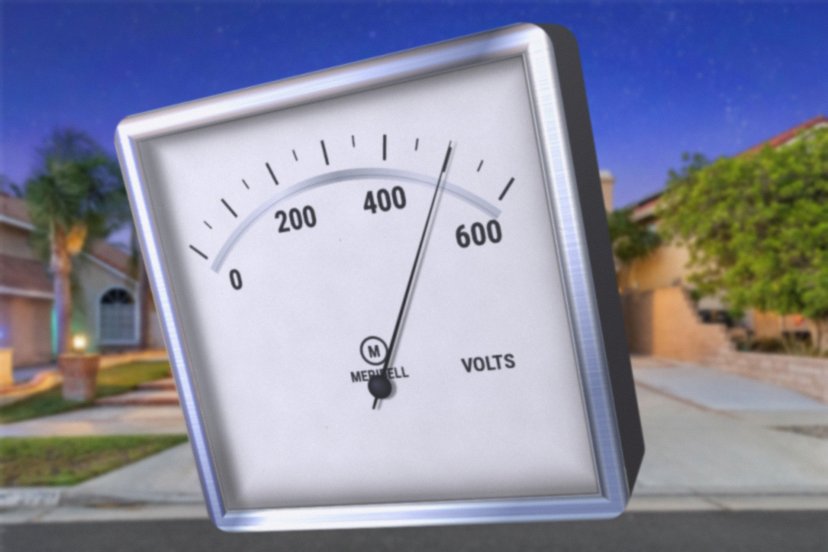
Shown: value=500 unit=V
